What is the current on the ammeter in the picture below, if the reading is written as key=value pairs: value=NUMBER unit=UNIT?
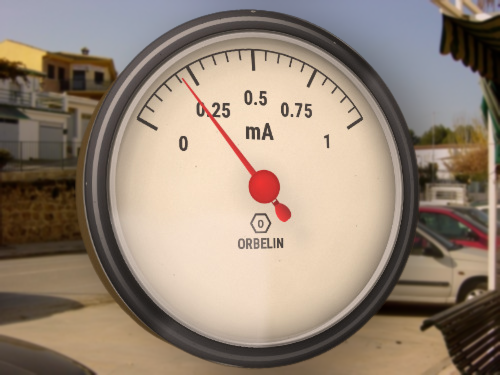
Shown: value=0.2 unit=mA
